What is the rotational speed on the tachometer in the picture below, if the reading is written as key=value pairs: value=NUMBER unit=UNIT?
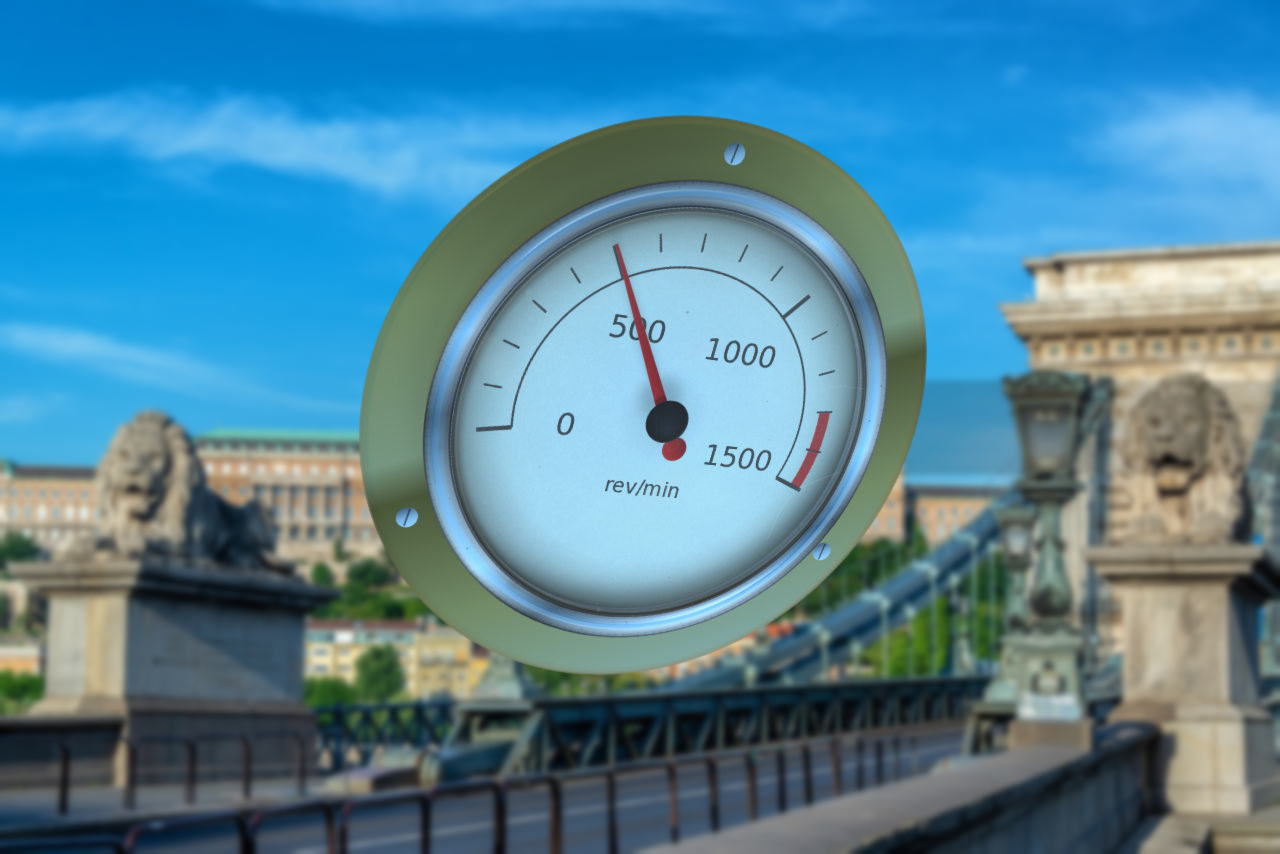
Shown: value=500 unit=rpm
